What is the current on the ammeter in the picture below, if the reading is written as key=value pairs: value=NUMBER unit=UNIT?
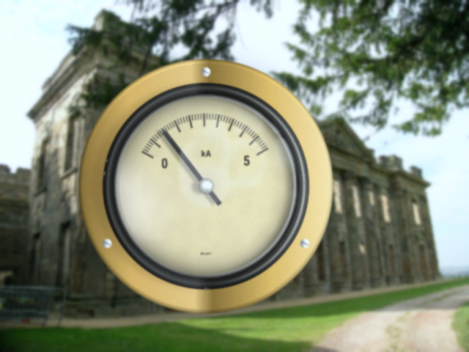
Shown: value=1 unit=kA
